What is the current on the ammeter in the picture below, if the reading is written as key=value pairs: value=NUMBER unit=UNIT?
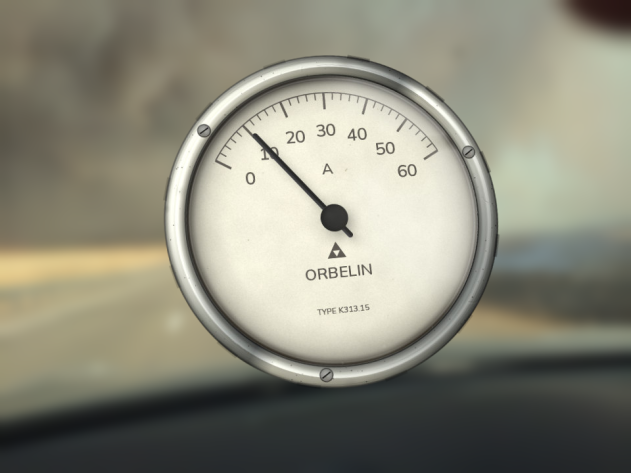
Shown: value=10 unit=A
